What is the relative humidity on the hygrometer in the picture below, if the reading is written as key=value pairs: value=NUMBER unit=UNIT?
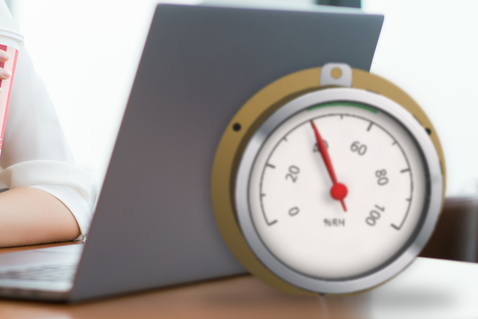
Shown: value=40 unit=%
